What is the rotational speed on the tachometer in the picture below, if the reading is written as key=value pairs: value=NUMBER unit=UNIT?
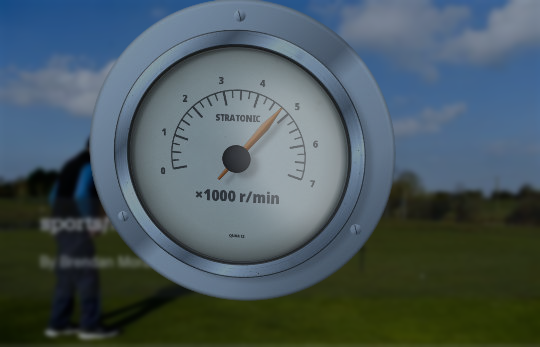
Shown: value=4750 unit=rpm
